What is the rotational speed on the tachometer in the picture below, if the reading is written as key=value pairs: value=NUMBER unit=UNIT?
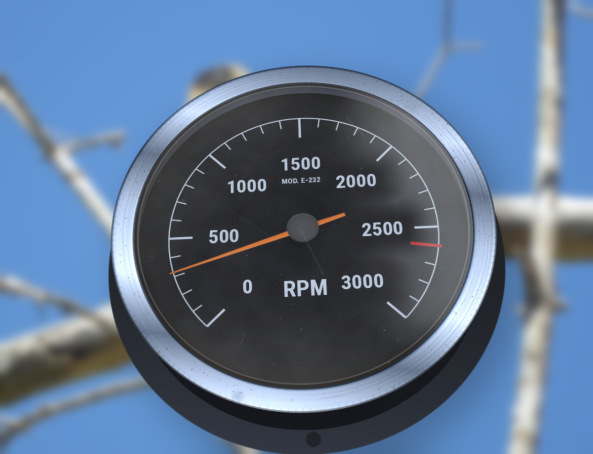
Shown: value=300 unit=rpm
